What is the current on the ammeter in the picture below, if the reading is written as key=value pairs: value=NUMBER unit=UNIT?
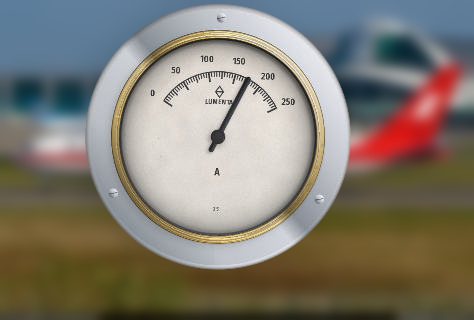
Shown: value=175 unit=A
